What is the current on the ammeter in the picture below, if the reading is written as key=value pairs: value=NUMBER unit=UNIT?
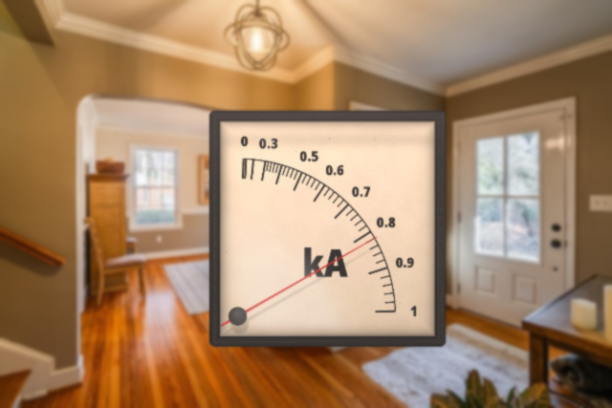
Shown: value=0.82 unit=kA
